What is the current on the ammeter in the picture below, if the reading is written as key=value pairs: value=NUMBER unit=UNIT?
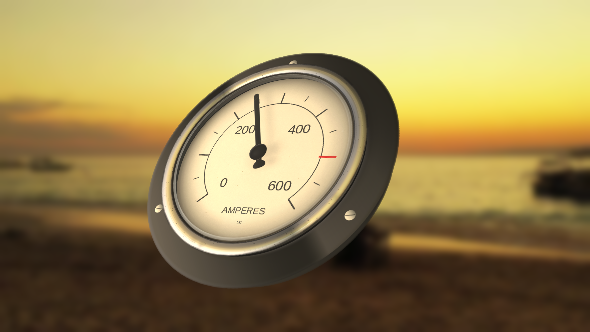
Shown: value=250 unit=A
